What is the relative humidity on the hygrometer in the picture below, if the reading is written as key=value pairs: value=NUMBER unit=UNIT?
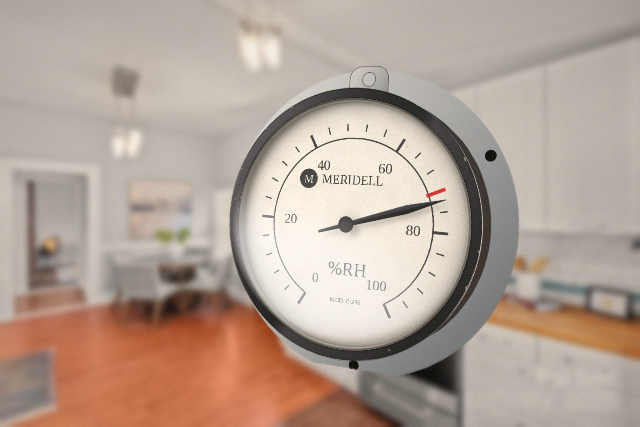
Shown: value=74 unit=%
